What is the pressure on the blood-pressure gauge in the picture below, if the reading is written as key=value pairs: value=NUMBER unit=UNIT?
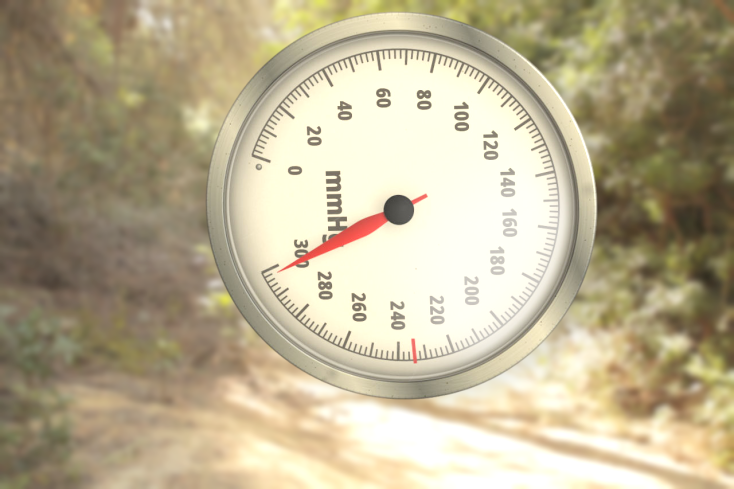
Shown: value=298 unit=mmHg
